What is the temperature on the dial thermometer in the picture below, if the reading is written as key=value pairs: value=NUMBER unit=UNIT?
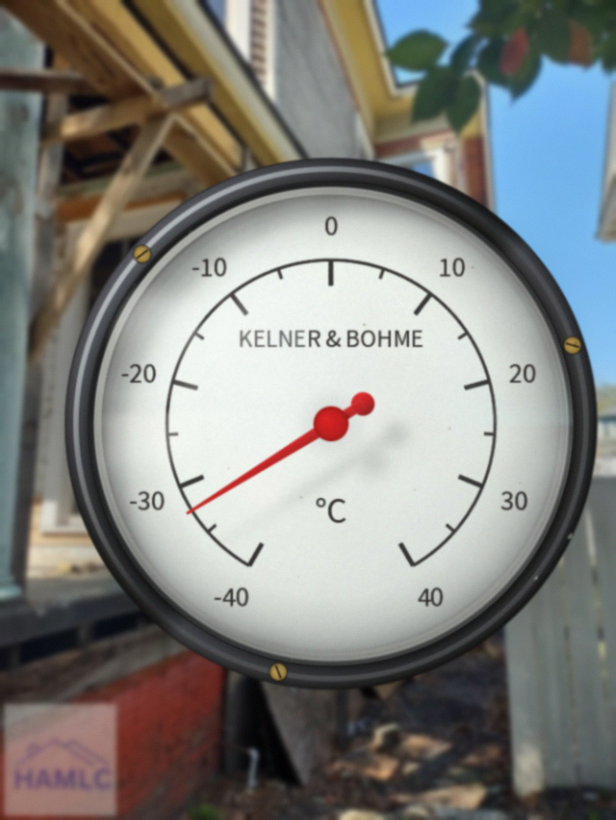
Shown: value=-32.5 unit=°C
